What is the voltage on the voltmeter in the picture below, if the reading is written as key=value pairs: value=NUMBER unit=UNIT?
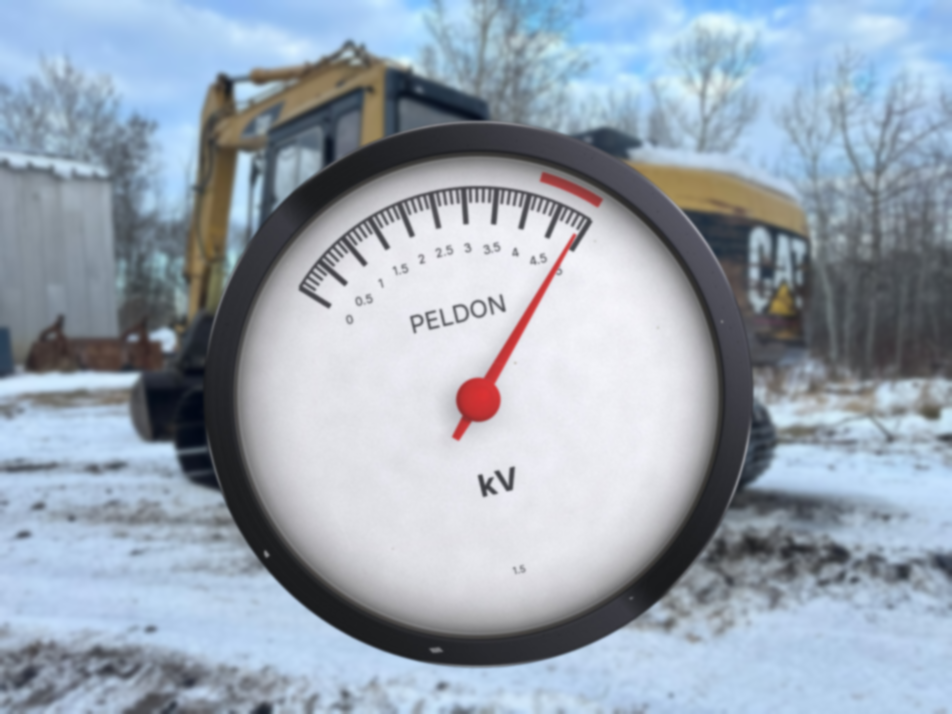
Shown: value=4.9 unit=kV
